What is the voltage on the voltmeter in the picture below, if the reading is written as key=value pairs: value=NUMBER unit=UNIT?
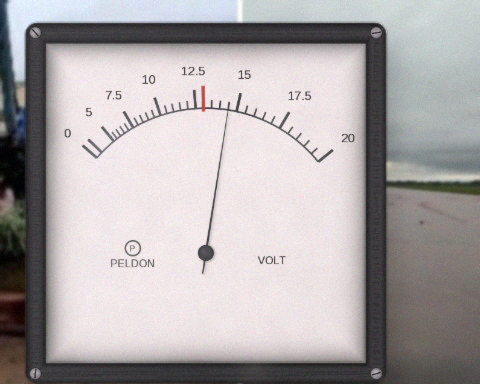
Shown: value=14.5 unit=V
